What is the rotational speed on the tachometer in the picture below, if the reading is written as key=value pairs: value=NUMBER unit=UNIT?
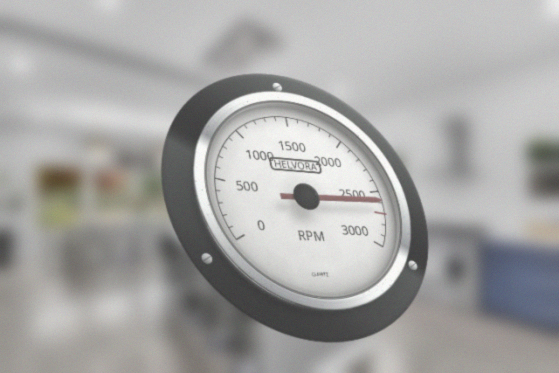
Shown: value=2600 unit=rpm
